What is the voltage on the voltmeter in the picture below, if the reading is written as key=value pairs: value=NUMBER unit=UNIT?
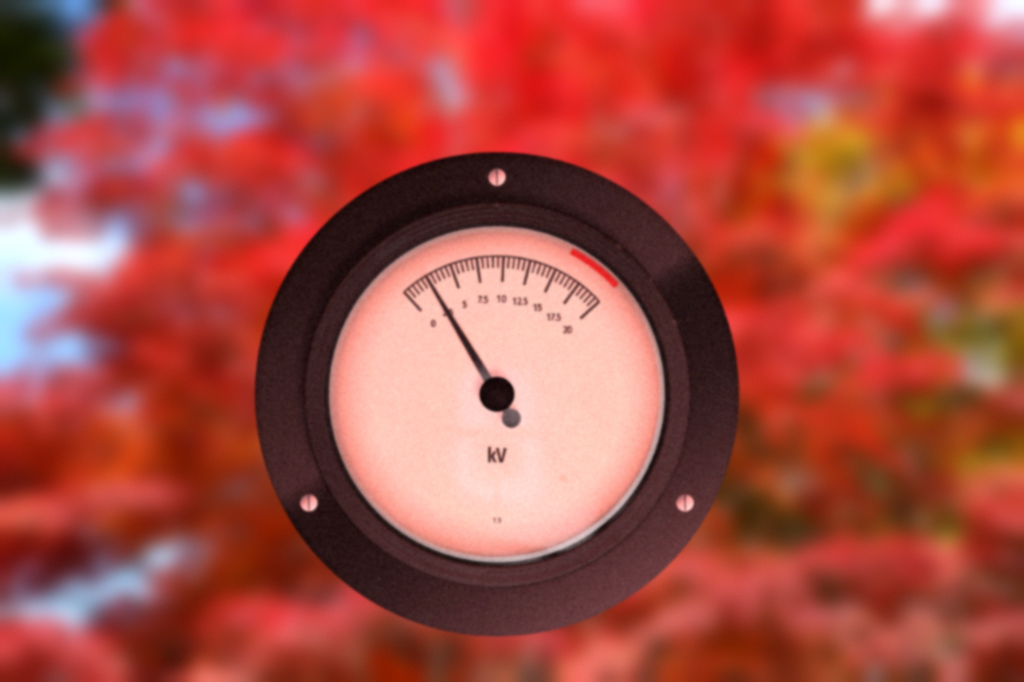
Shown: value=2.5 unit=kV
